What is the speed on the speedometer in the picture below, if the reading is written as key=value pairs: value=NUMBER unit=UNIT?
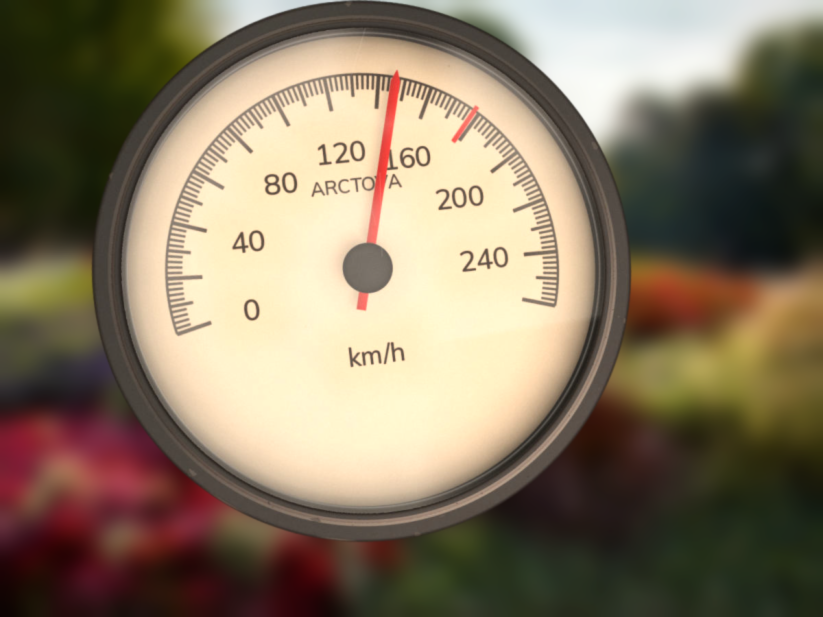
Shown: value=146 unit=km/h
